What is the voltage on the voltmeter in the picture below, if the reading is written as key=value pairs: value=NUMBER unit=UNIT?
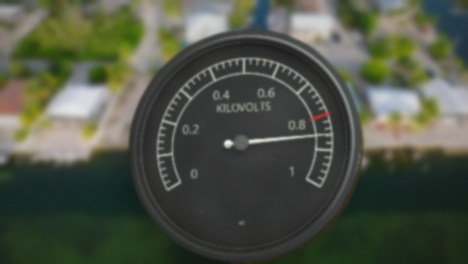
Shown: value=0.86 unit=kV
